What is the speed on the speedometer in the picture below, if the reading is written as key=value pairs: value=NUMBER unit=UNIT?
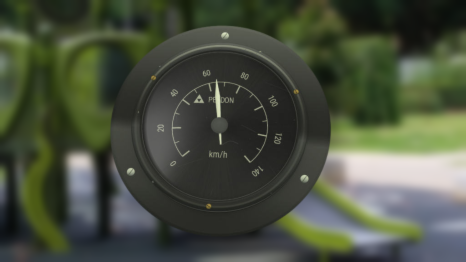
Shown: value=65 unit=km/h
